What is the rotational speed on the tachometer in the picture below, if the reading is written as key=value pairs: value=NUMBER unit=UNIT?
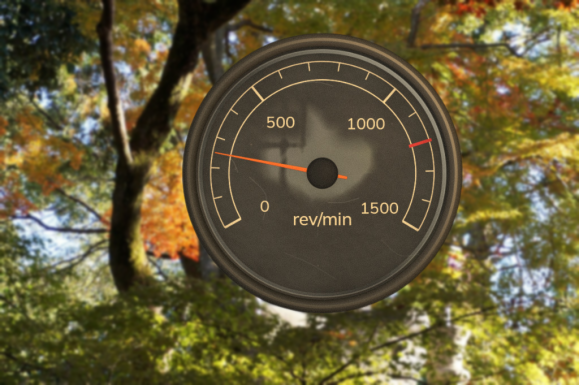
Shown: value=250 unit=rpm
